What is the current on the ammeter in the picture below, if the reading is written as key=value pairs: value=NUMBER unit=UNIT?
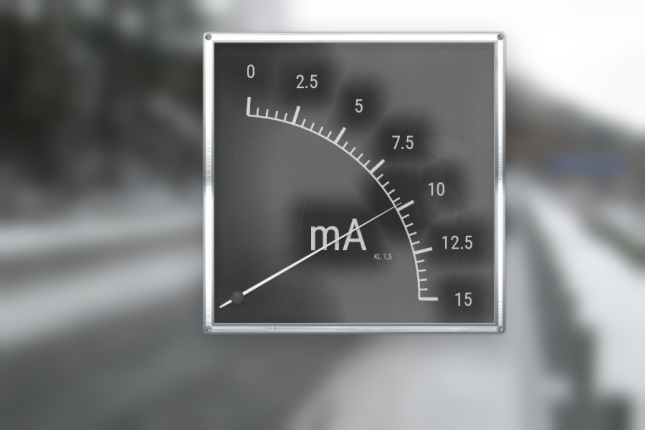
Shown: value=9.75 unit=mA
